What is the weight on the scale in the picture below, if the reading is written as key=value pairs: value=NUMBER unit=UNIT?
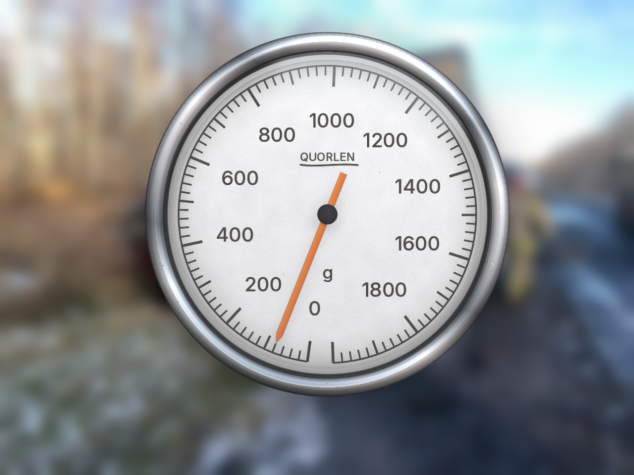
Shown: value=80 unit=g
